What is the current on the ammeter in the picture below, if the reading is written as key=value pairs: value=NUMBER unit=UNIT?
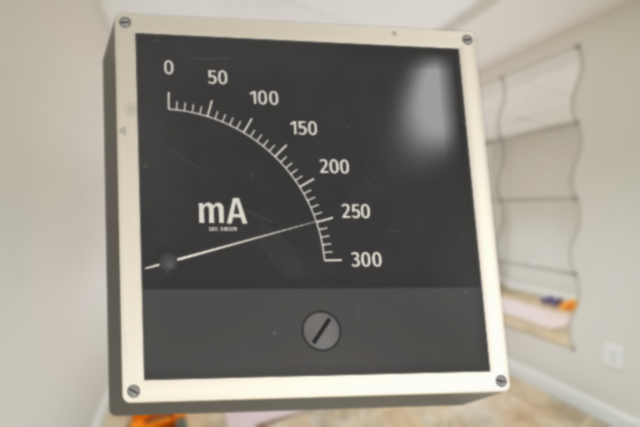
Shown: value=250 unit=mA
